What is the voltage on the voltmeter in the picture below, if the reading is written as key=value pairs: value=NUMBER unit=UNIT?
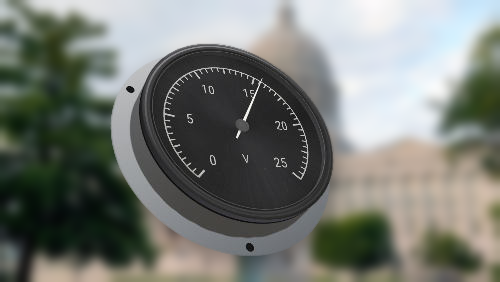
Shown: value=15.5 unit=V
